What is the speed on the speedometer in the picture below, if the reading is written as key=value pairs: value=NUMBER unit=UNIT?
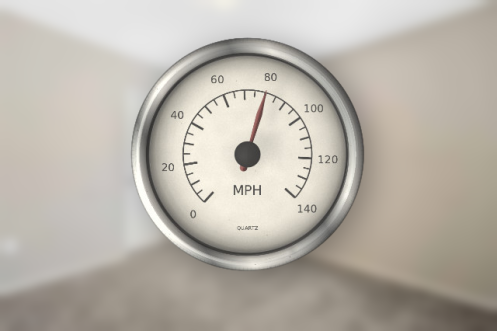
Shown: value=80 unit=mph
